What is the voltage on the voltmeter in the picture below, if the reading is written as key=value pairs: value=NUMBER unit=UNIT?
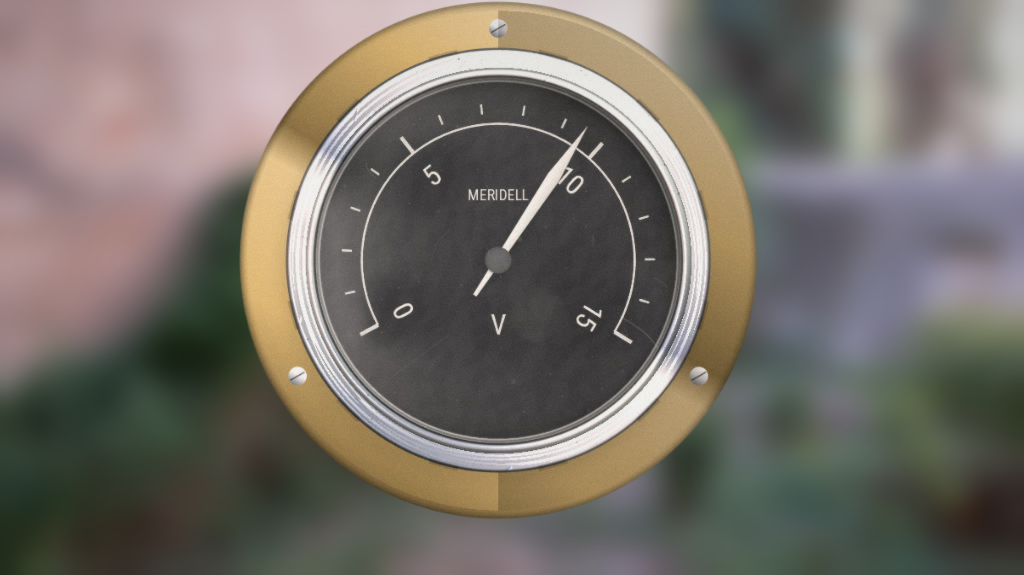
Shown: value=9.5 unit=V
